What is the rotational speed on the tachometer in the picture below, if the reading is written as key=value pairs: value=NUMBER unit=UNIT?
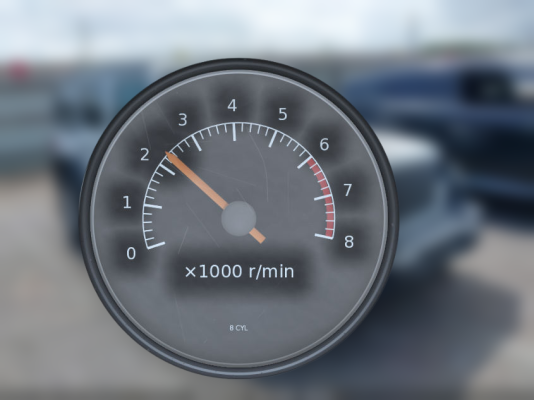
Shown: value=2300 unit=rpm
